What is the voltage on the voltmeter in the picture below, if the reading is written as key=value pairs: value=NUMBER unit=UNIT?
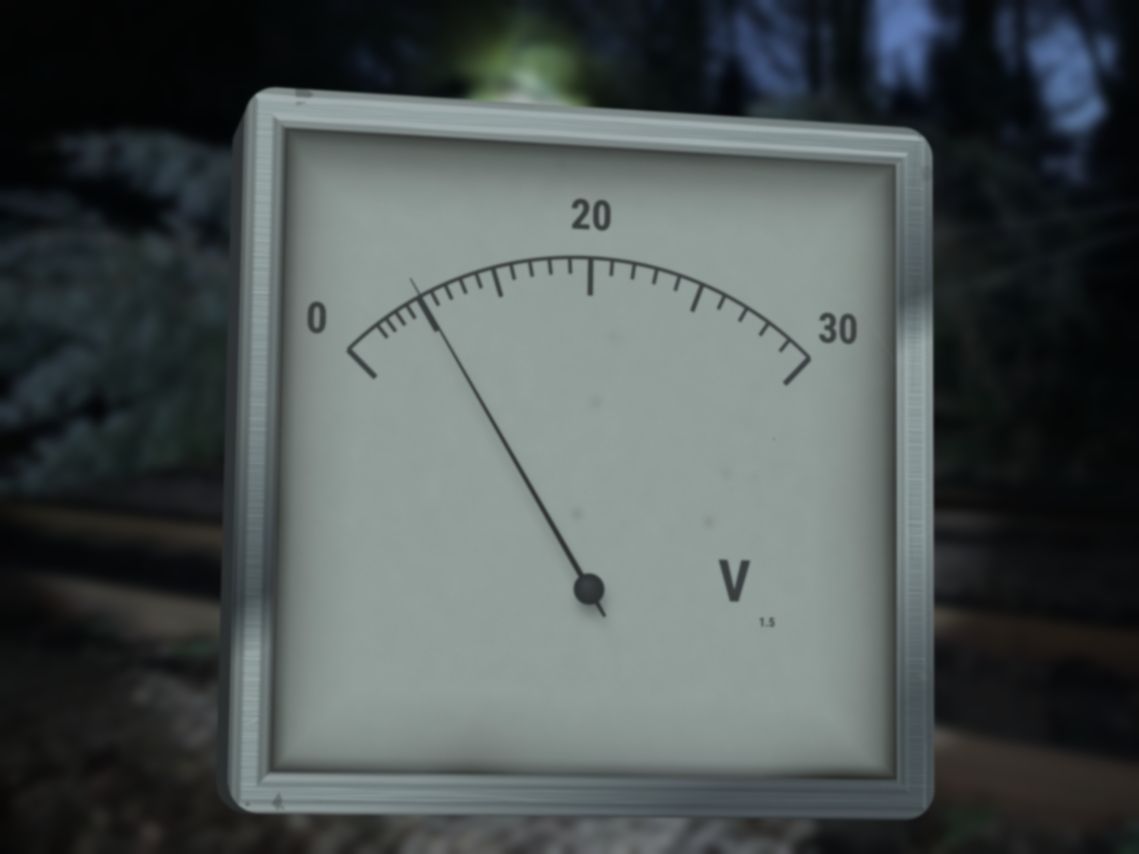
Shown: value=10 unit=V
